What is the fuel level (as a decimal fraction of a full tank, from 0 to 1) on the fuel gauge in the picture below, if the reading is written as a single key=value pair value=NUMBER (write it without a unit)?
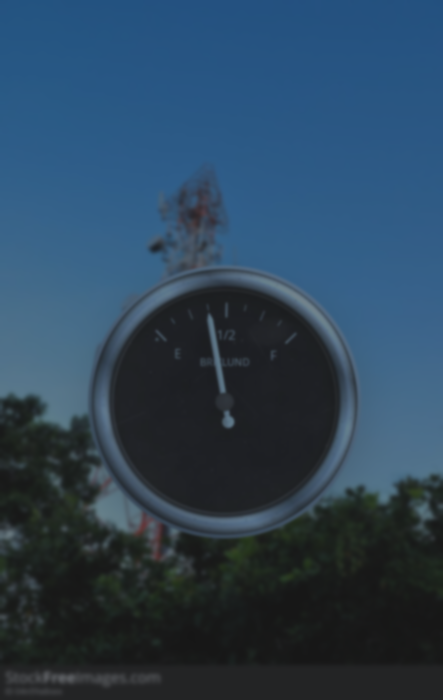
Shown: value=0.375
